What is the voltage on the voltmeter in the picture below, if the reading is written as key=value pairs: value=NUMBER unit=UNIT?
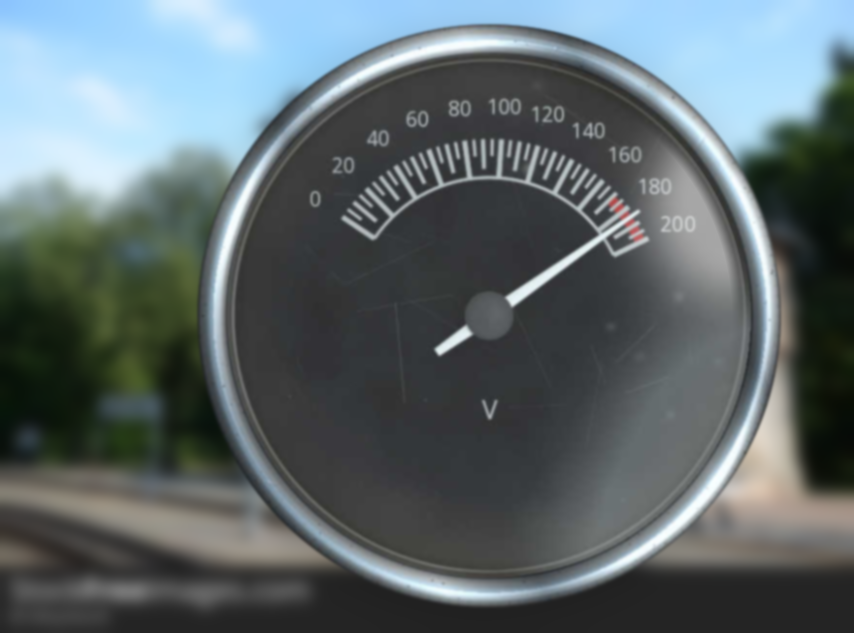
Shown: value=185 unit=V
